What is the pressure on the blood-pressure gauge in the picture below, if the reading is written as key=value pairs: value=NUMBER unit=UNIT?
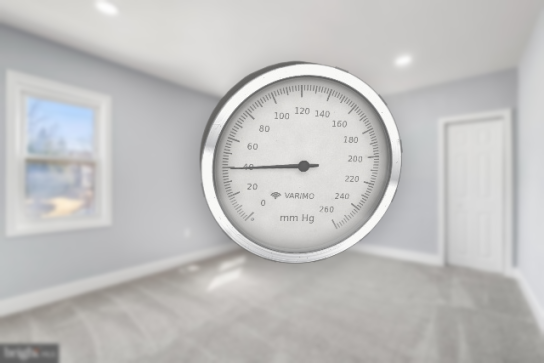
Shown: value=40 unit=mmHg
